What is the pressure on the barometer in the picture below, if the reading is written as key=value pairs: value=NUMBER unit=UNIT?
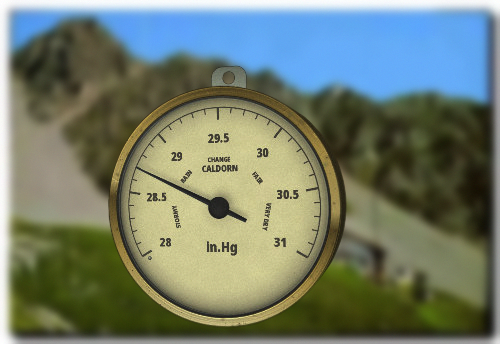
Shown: value=28.7 unit=inHg
